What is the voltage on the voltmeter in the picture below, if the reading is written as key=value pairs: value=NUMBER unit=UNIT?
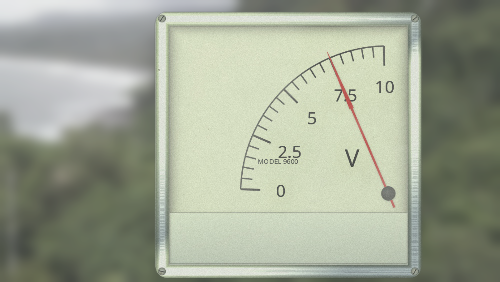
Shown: value=7.5 unit=V
